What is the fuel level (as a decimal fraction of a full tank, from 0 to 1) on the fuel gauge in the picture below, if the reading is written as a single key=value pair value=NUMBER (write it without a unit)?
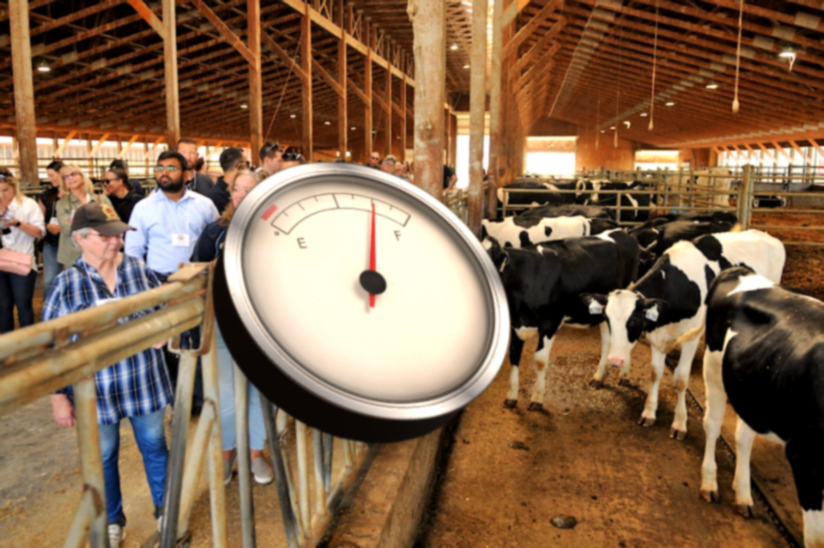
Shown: value=0.75
